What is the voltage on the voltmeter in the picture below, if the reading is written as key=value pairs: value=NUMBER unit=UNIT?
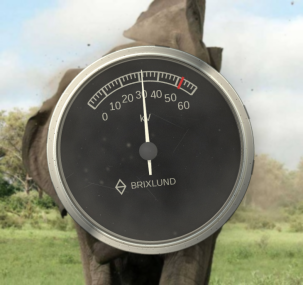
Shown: value=32 unit=kV
